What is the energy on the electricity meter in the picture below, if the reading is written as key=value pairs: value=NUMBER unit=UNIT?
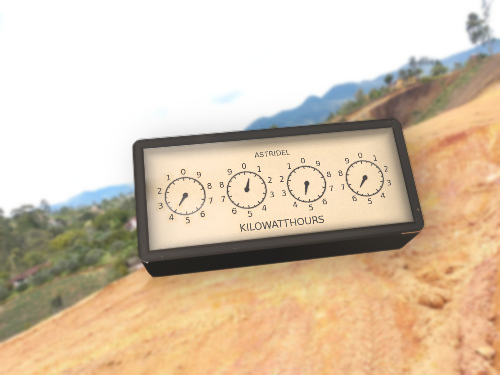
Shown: value=4046 unit=kWh
